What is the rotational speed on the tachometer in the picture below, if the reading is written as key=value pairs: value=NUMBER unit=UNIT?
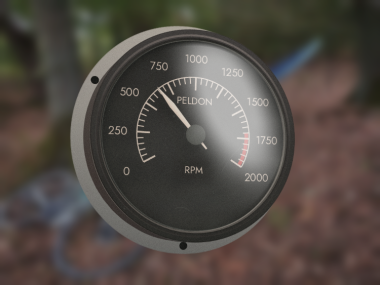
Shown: value=650 unit=rpm
